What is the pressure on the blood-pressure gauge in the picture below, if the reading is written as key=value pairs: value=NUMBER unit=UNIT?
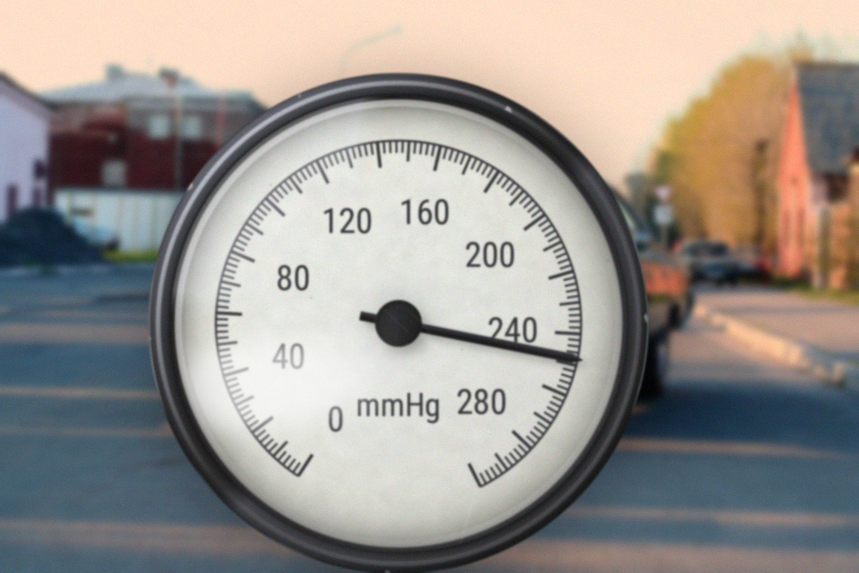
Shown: value=248 unit=mmHg
